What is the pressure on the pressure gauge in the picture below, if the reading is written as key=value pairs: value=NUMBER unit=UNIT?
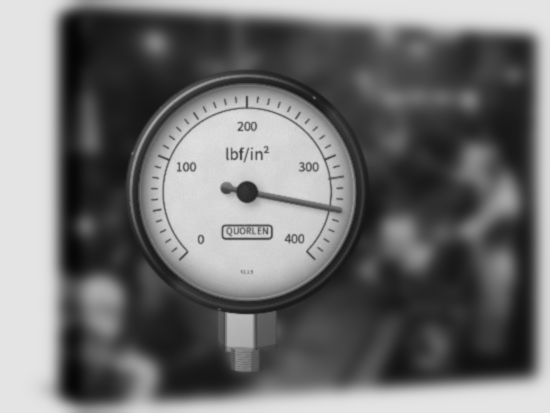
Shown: value=350 unit=psi
